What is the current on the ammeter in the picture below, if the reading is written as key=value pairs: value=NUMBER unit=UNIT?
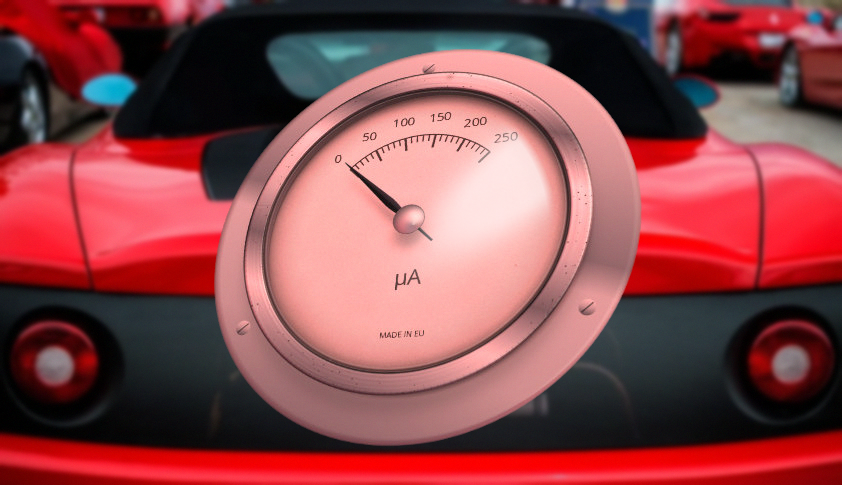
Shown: value=0 unit=µA
